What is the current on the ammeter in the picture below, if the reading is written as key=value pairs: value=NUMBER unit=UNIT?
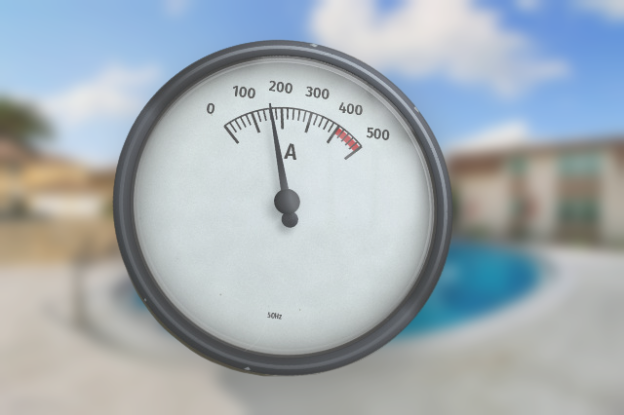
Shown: value=160 unit=A
